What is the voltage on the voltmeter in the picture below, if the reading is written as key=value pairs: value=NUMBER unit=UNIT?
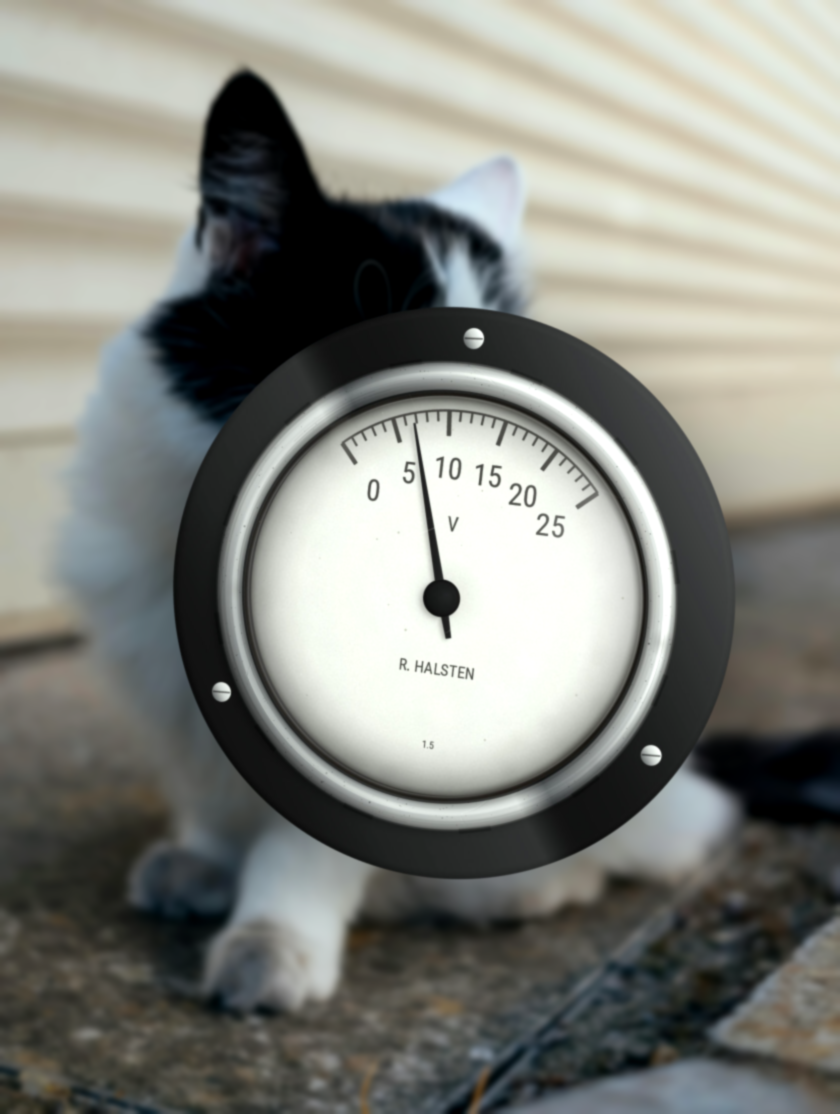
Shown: value=7 unit=V
